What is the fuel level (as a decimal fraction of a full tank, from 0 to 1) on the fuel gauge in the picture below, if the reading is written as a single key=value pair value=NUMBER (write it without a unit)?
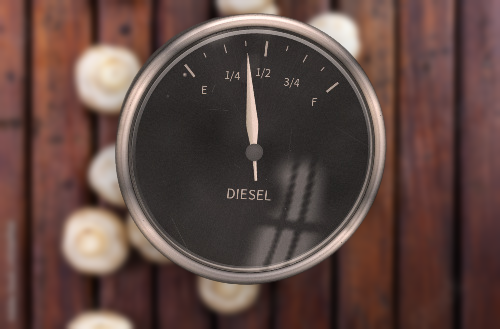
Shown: value=0.375
